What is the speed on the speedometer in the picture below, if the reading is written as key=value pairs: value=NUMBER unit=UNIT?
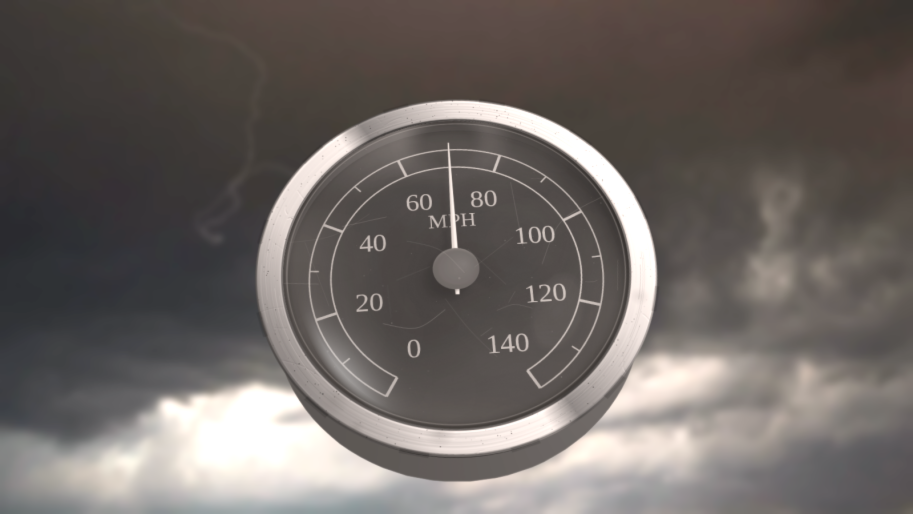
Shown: value=70 unit=mph
